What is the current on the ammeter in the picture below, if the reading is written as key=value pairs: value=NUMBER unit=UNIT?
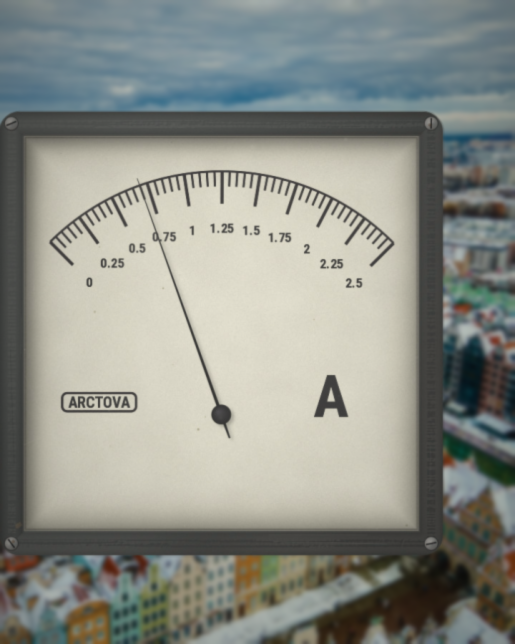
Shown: value=0.7 unit=A
